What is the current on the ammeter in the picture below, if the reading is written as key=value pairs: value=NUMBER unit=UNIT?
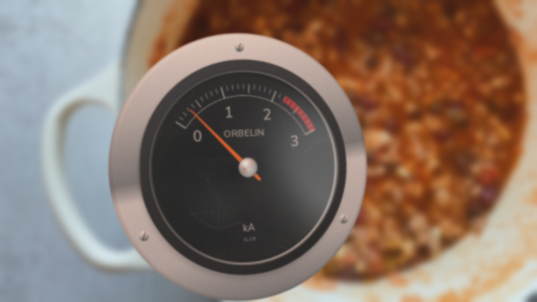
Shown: value=0.3 unit=kA
